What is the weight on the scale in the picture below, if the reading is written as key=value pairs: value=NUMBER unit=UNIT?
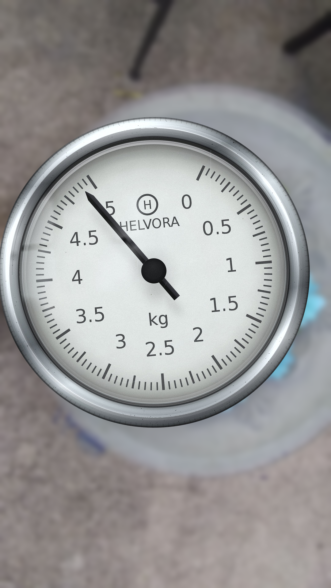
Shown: value=4.9 unit=kg
